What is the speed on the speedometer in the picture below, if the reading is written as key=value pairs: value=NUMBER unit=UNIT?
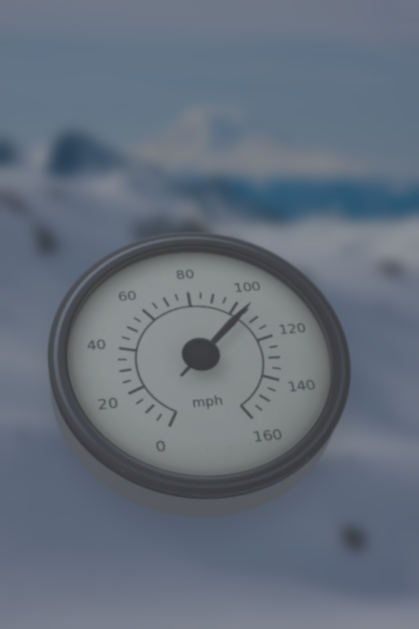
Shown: value=105 unit=mph
